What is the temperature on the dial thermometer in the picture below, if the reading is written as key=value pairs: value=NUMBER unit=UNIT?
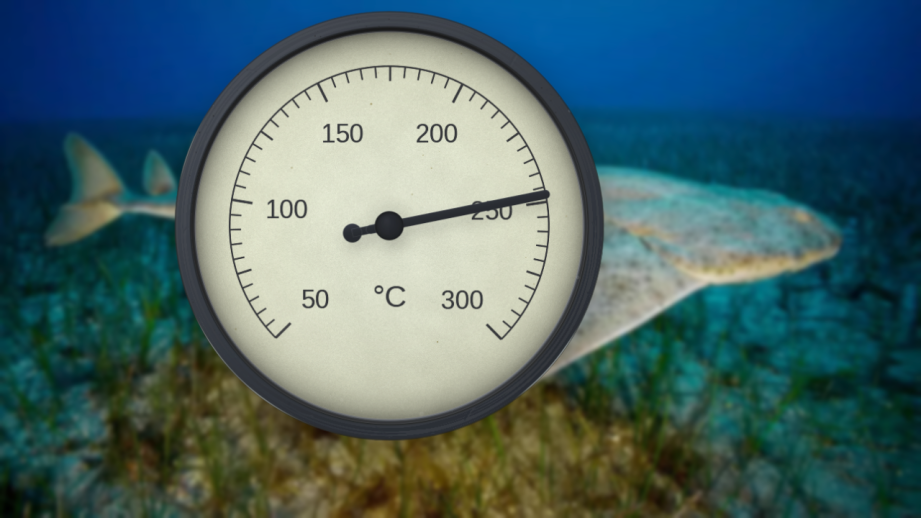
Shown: value=247.5 unit=°C
